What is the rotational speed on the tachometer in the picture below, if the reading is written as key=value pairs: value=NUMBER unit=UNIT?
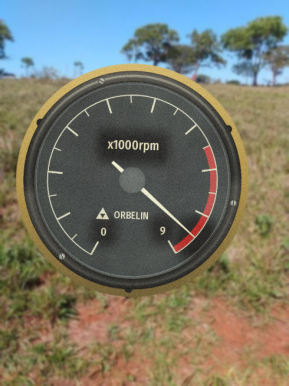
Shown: value=8500 unit=rpm
